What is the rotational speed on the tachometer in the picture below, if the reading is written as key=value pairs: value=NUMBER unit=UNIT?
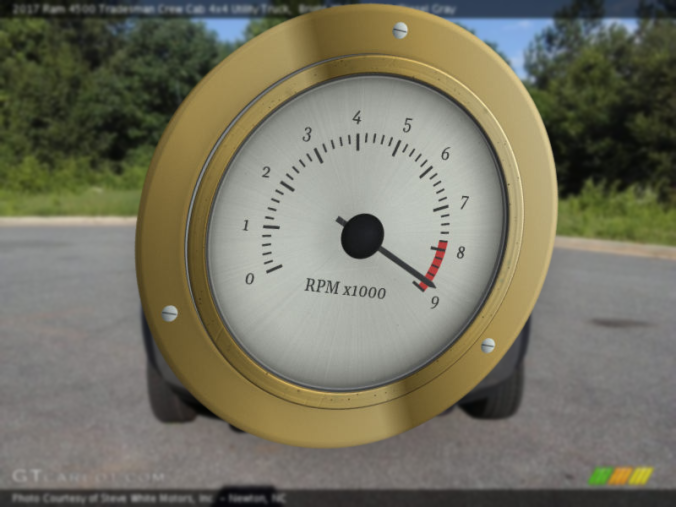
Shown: value=8800 unit=rpm
